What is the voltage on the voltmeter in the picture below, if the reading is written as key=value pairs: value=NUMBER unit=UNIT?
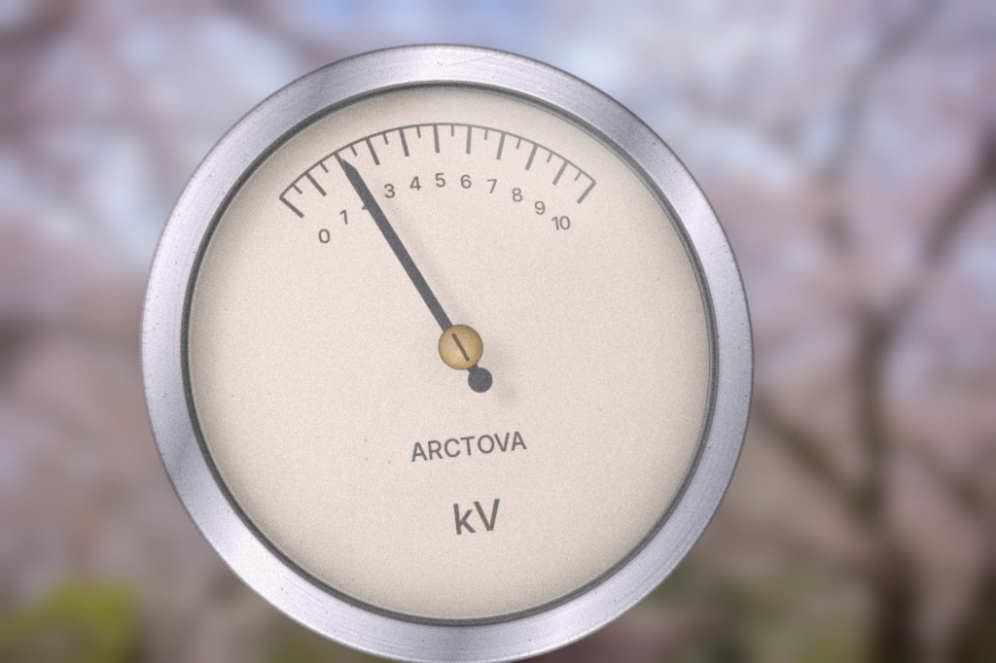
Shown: value=2 unit=kV
